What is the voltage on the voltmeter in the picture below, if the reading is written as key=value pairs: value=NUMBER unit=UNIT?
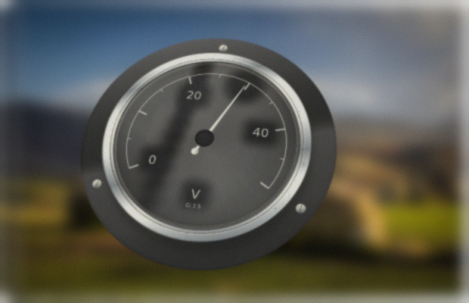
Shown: value=30 unit=V
